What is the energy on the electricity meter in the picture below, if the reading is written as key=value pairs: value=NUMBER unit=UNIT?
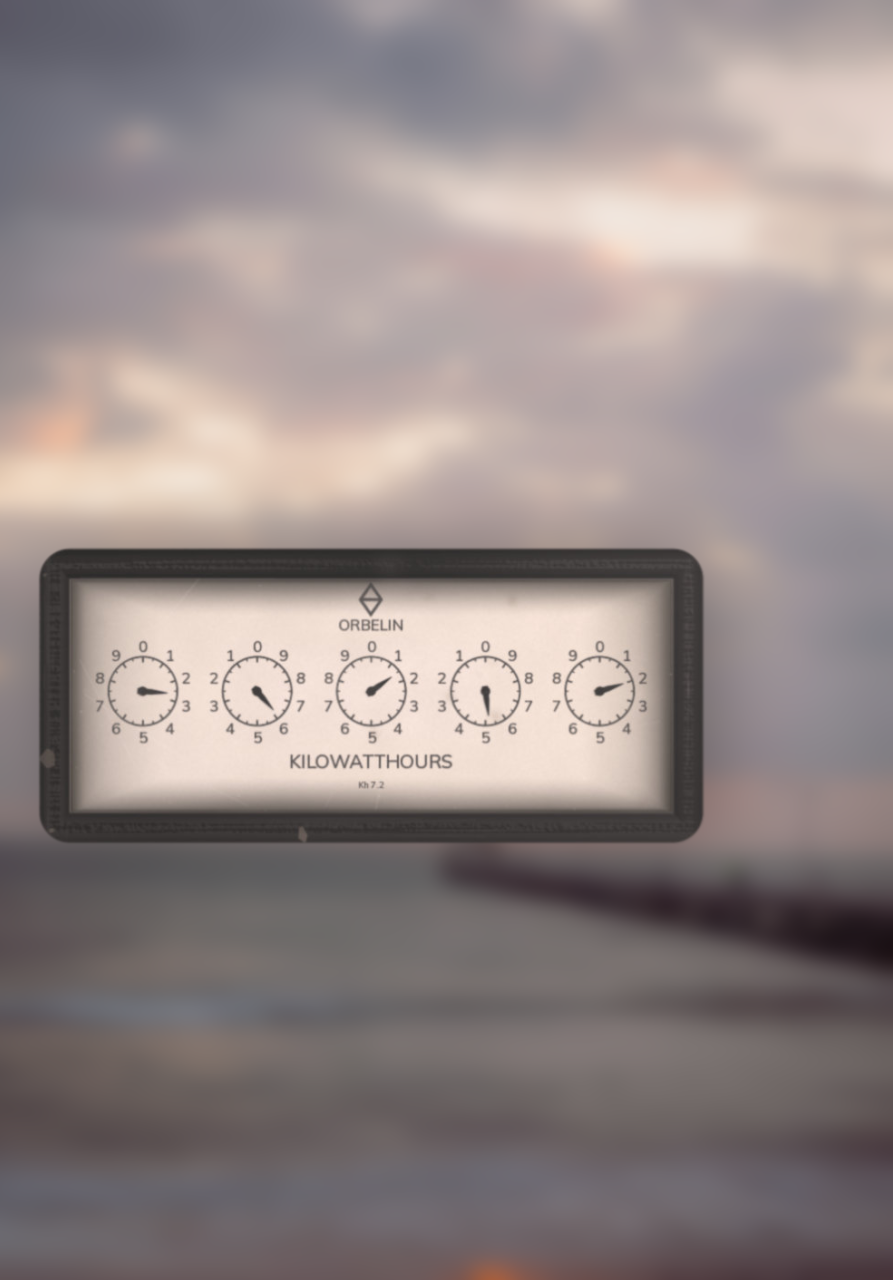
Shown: value=26152 unit=kWh
